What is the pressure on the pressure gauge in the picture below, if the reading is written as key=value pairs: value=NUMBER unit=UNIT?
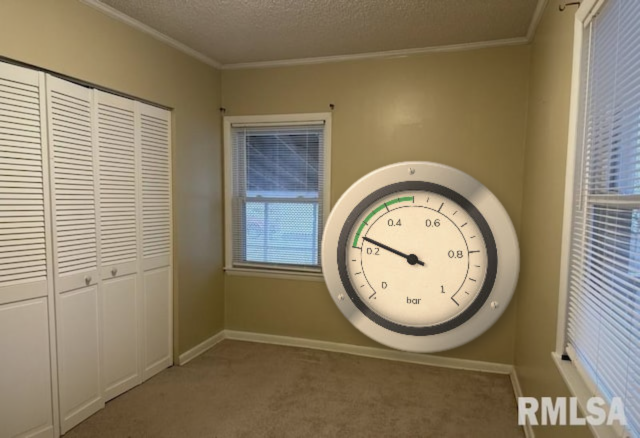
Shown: value=0.25 unit=bar
